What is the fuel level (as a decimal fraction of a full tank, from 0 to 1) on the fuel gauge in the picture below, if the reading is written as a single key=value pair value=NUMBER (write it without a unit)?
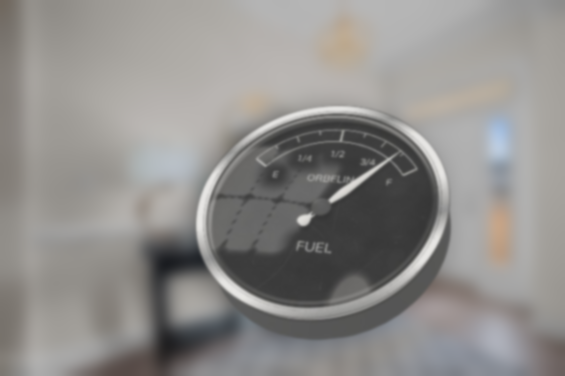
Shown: value=0.875
